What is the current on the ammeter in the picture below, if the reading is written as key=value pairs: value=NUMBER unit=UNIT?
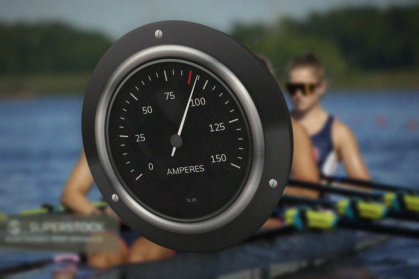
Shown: value=95 unit=A
